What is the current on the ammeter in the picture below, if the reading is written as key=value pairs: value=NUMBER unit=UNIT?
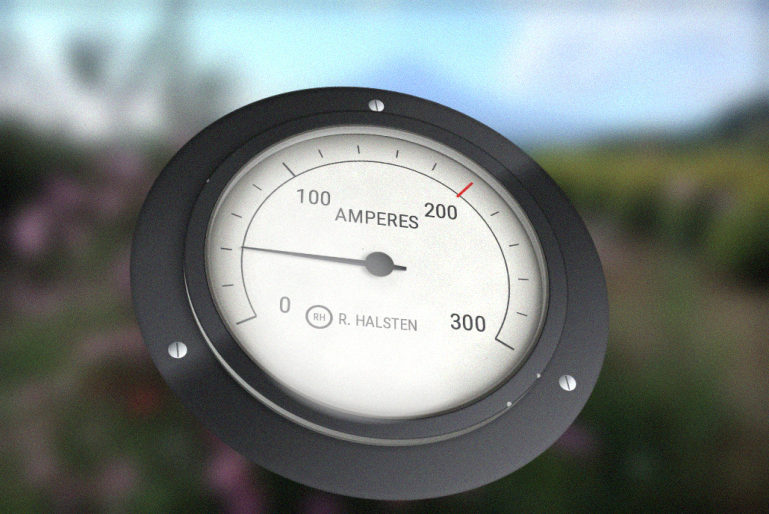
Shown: value=40 unit=A
